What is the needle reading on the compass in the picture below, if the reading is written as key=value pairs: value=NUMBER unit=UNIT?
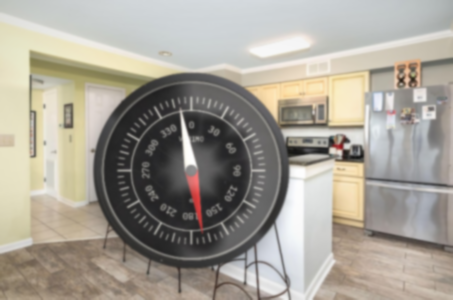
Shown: value=170 unit=°
